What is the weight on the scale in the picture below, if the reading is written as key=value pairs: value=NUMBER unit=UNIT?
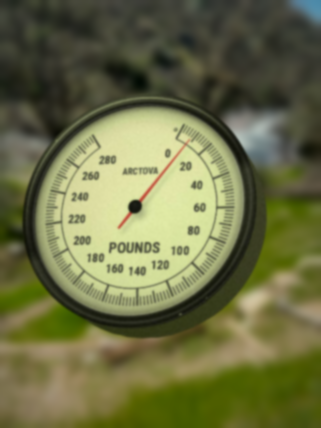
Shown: value=10 unit=lb
